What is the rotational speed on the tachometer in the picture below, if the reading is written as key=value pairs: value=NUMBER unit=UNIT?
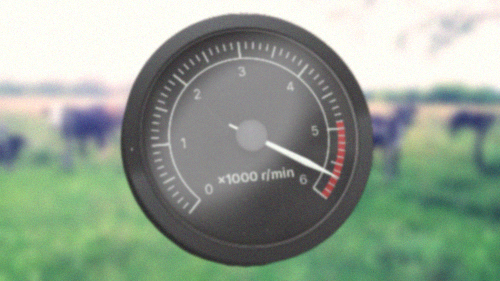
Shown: value=5700 unit=rpm
